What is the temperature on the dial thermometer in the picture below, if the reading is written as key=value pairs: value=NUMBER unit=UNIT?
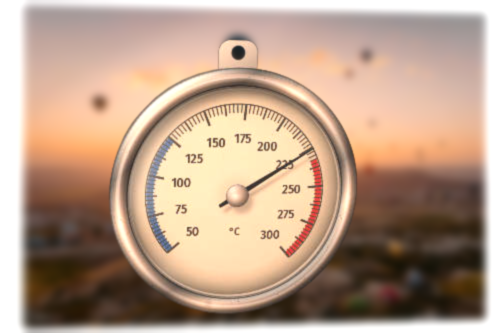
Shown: value=225 unit=°C
